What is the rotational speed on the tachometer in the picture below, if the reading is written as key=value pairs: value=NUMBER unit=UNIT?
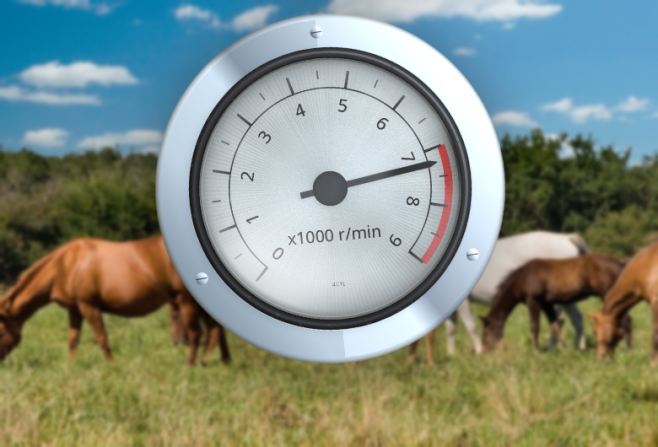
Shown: value=7250 unit=rpm
